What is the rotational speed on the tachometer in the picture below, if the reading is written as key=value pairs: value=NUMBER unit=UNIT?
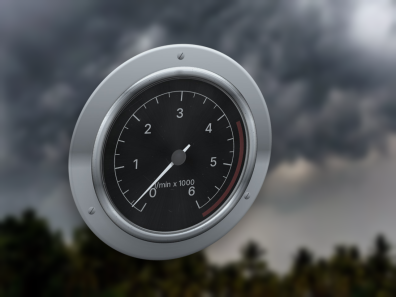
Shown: value=250 unit=rpm
